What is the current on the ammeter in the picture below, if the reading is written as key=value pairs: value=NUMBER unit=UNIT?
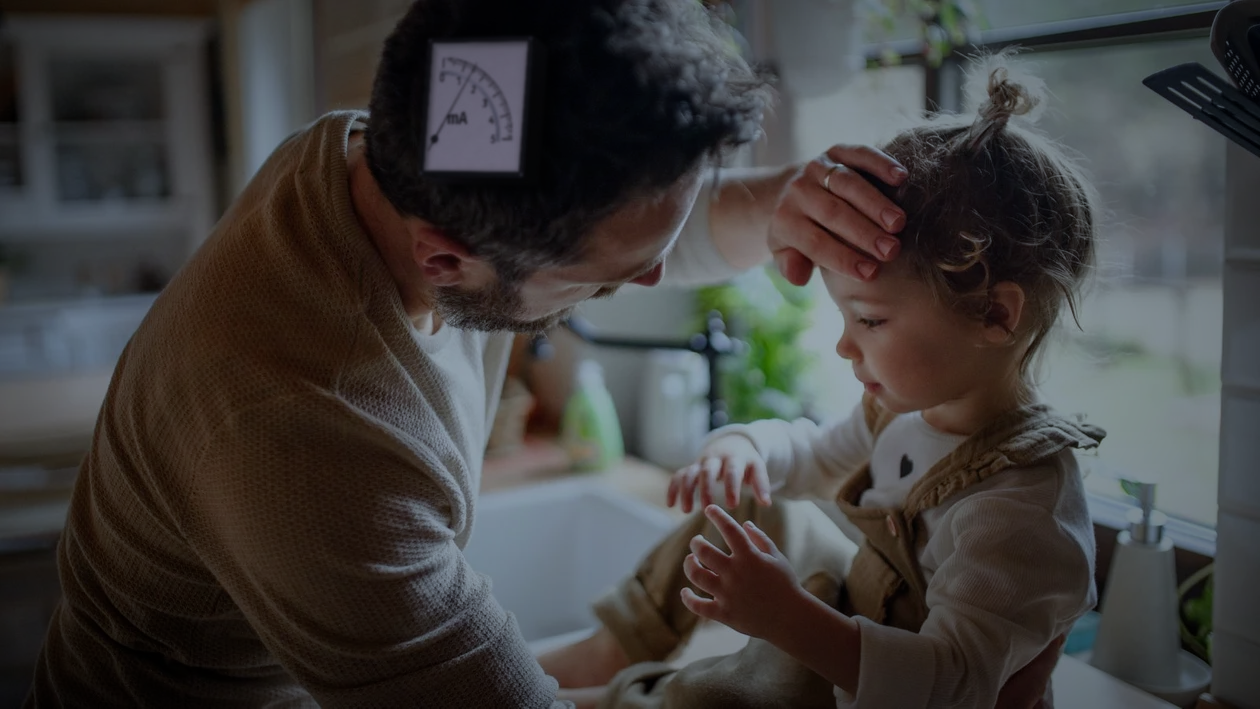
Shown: value=1.5 unit=mA
